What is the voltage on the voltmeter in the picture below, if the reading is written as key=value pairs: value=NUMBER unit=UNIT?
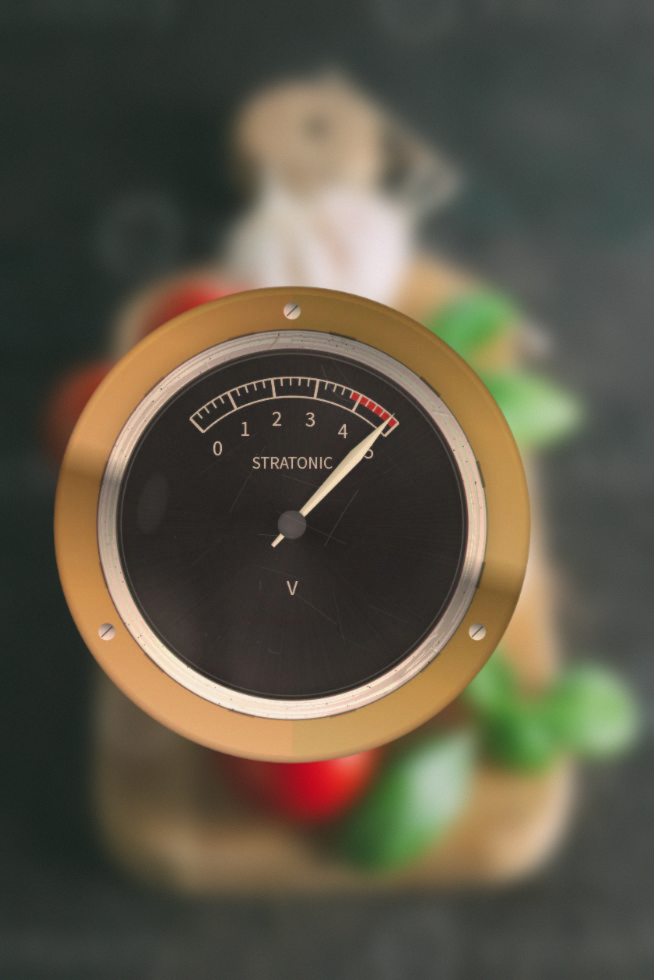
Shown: value=4.8 unit=V
